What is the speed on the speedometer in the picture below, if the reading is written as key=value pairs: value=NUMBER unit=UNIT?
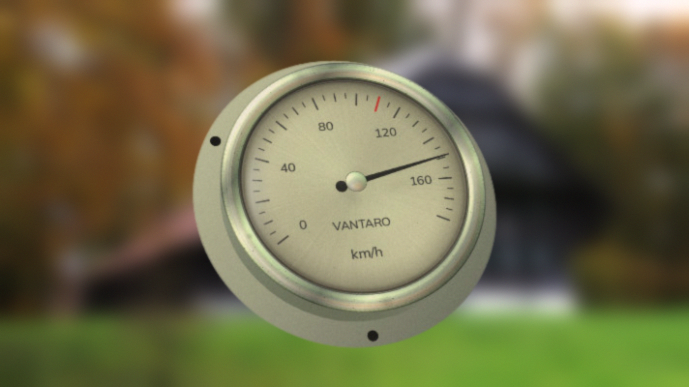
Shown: value=150 unit=km/h
